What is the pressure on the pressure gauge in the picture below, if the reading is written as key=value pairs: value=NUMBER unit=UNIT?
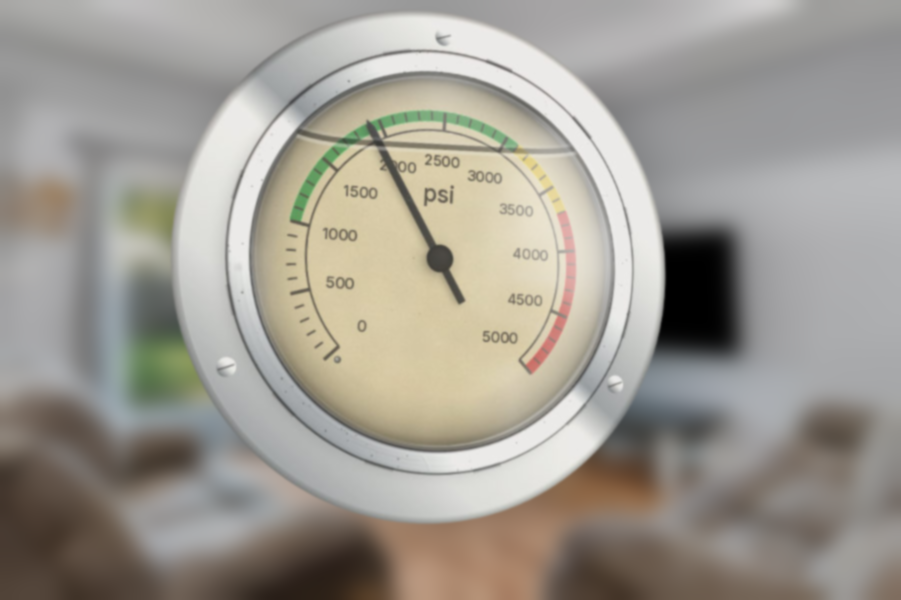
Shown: value=1900 unit=psi
